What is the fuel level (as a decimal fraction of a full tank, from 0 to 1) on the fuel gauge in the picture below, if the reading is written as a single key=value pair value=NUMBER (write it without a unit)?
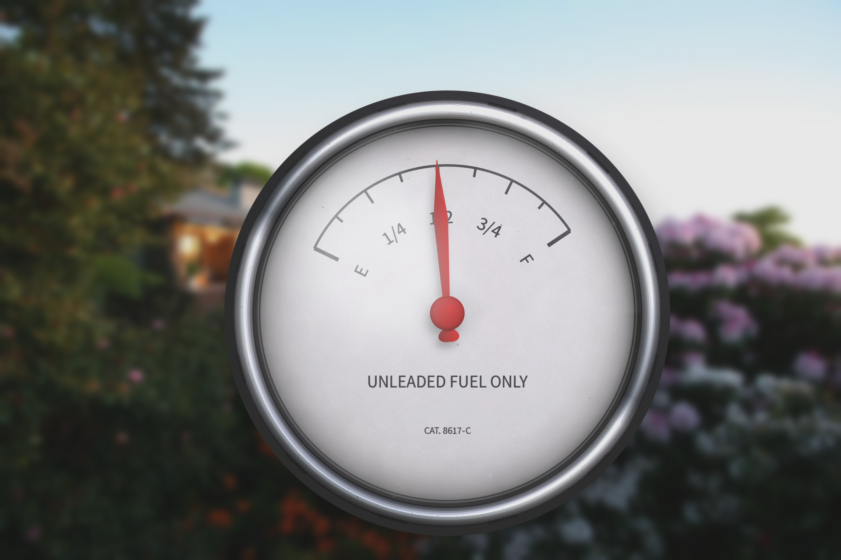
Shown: value=0.5
